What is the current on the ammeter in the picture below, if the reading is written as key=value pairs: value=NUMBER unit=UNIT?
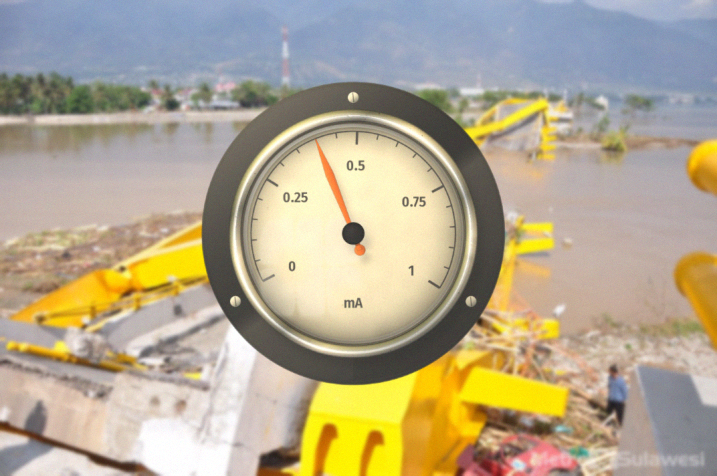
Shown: value=0.4 unit=mA
